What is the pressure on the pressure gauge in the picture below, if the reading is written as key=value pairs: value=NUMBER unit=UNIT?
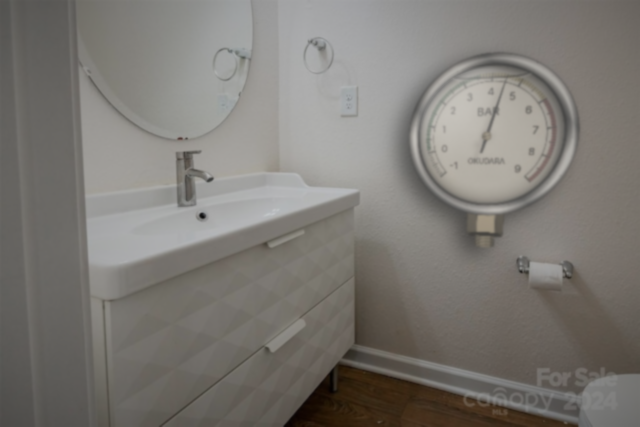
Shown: value=4.5 unit=bar
